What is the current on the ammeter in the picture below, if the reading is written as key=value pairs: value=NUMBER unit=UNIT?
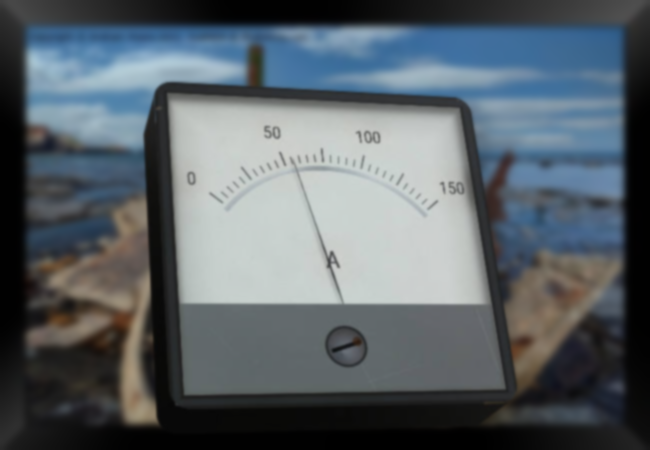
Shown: value=55 unit=A
